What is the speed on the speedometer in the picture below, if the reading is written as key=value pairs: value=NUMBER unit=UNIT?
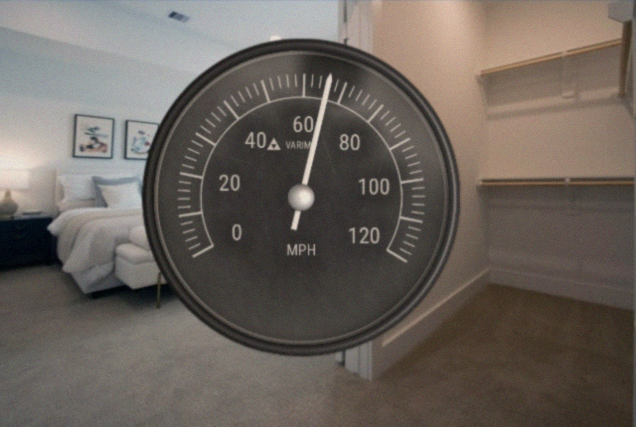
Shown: value=66 unit=mph
